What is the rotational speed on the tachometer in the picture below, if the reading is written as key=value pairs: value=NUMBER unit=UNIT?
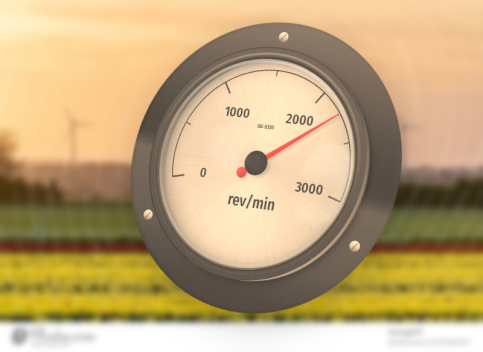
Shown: value=2250 unit=rpm
